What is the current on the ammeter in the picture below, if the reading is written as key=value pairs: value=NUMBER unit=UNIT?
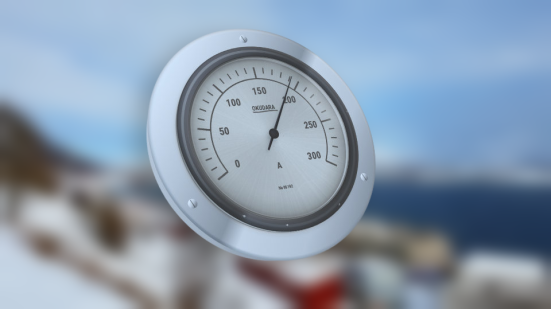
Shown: value=190 unit=A
